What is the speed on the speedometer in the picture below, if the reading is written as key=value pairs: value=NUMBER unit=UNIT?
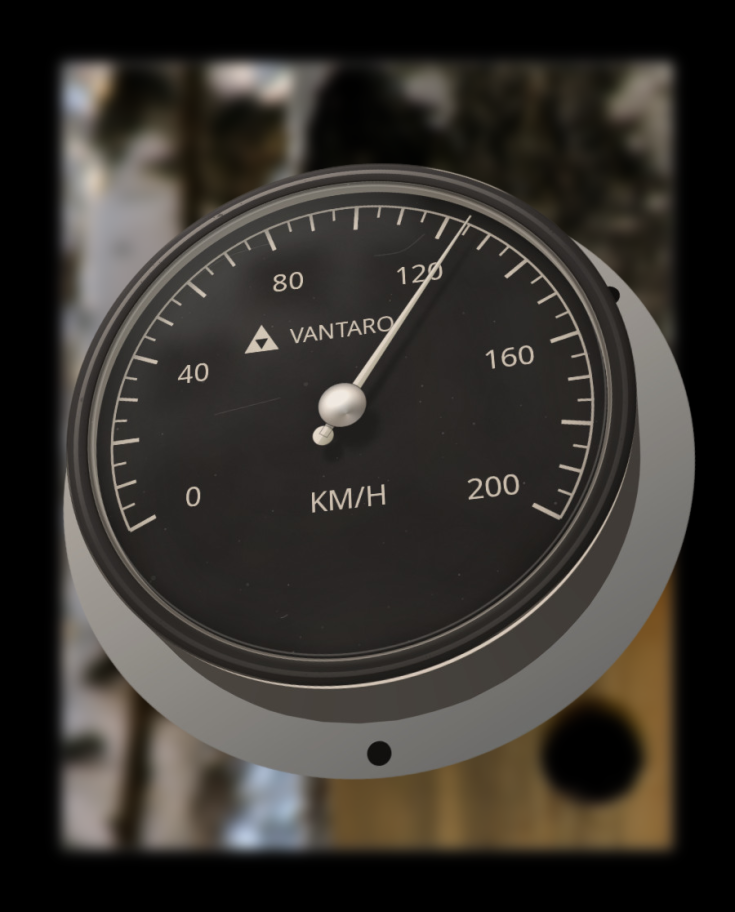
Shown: value=125 unit=km/h
